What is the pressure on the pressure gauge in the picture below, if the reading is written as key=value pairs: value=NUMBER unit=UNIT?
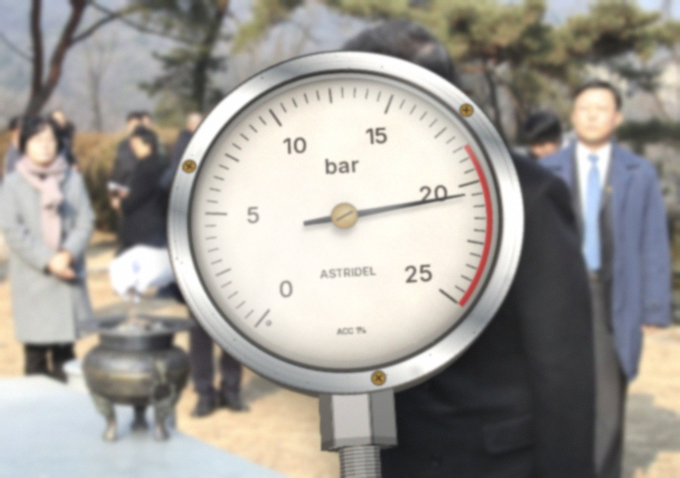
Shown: value=20.5 unit=bar
